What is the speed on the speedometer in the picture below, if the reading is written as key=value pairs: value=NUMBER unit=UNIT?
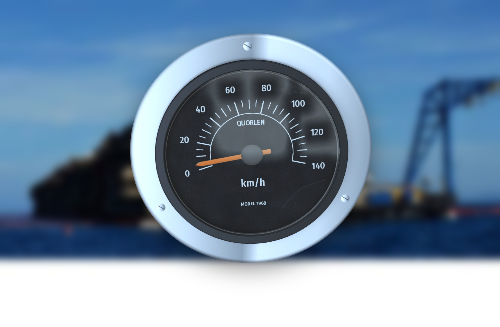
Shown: value=5 unit=km/h
